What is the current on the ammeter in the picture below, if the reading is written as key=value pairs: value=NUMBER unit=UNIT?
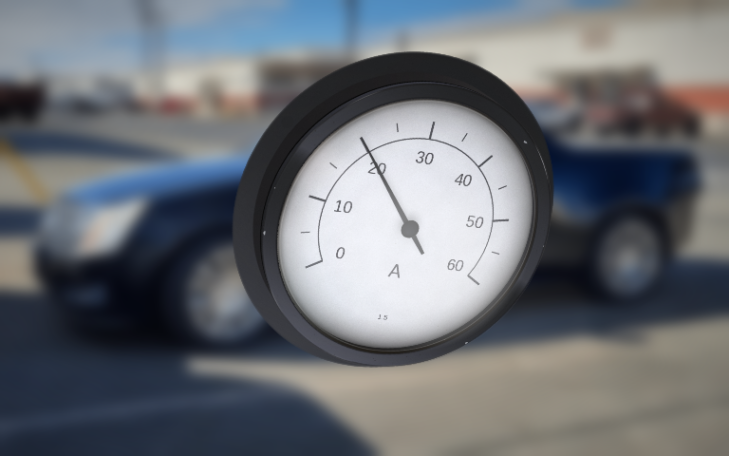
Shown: value=20 unit=A
